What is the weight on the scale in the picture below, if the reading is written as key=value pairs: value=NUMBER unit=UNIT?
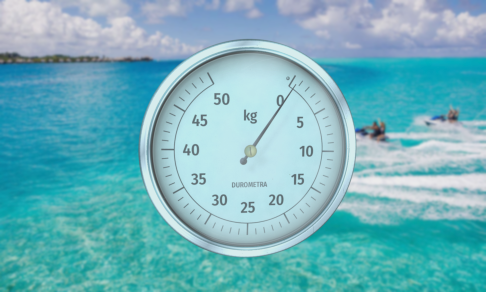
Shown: value=0.5 unit=kg
